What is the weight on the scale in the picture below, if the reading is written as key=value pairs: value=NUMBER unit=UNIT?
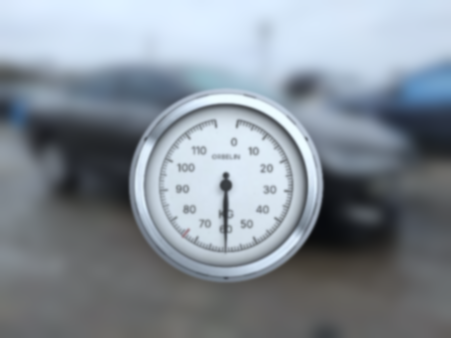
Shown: value=60 unit=kg
